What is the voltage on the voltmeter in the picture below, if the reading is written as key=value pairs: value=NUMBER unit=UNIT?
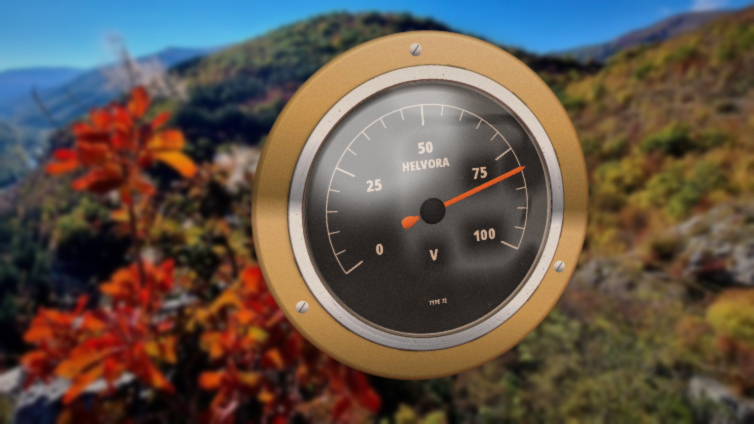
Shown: value=80 unit=V
